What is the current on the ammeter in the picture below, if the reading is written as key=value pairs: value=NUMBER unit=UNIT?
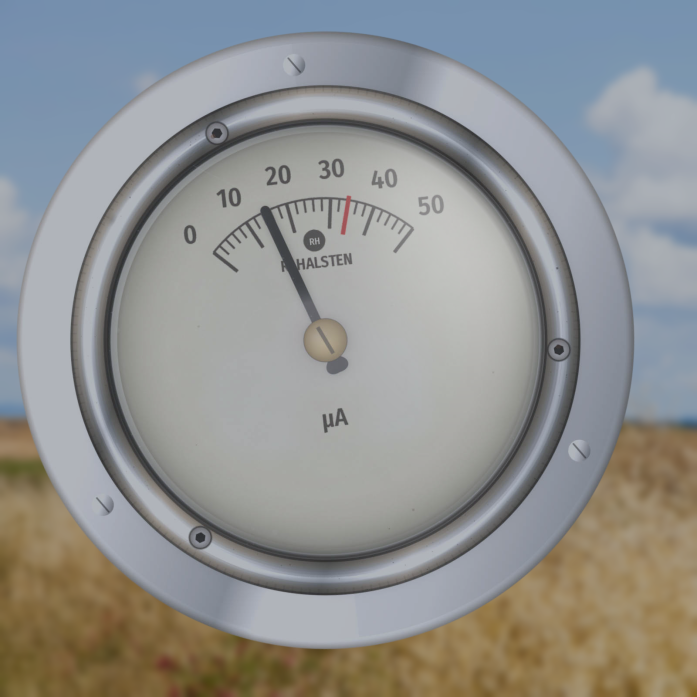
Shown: value=15 unit=µA
